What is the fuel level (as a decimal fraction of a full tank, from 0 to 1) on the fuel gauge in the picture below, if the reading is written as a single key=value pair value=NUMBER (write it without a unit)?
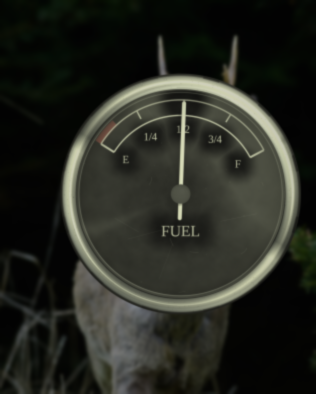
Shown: value=0.5
